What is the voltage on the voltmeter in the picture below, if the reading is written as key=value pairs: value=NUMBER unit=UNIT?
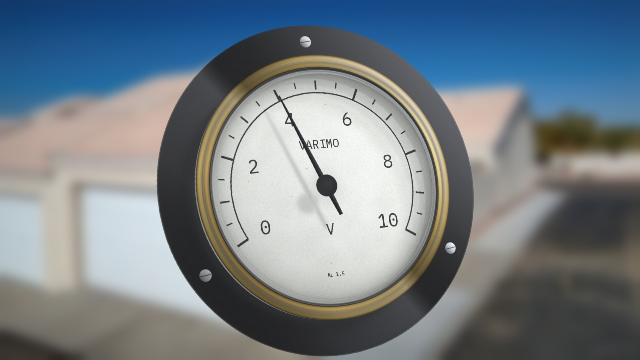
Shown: value=4 unit=V
